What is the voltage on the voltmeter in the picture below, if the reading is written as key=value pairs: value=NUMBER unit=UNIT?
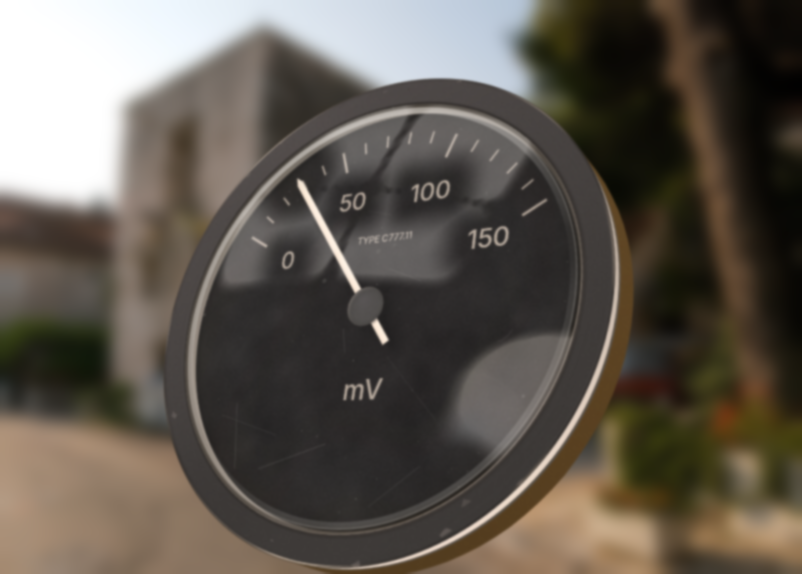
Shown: value=30 unit=mV
